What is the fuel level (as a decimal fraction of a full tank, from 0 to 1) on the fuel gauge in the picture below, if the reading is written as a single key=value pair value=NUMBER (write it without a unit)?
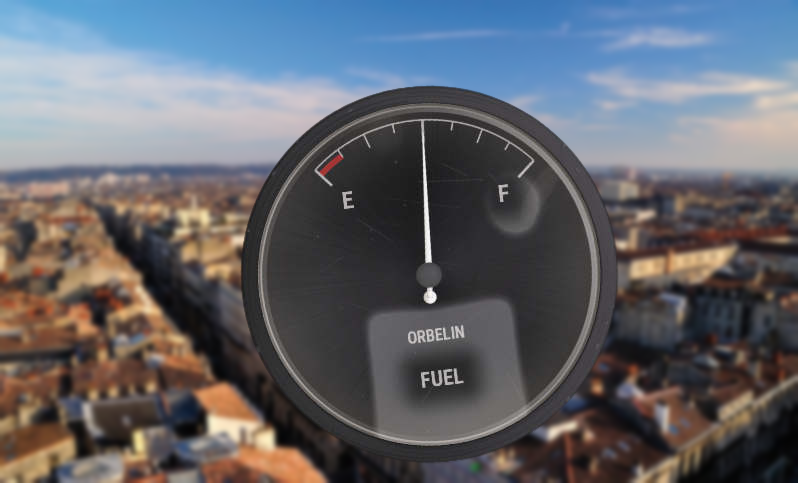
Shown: value=0.5
